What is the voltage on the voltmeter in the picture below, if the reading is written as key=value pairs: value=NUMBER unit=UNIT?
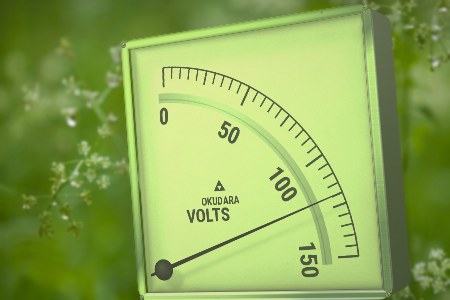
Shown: value=120 unit=V
